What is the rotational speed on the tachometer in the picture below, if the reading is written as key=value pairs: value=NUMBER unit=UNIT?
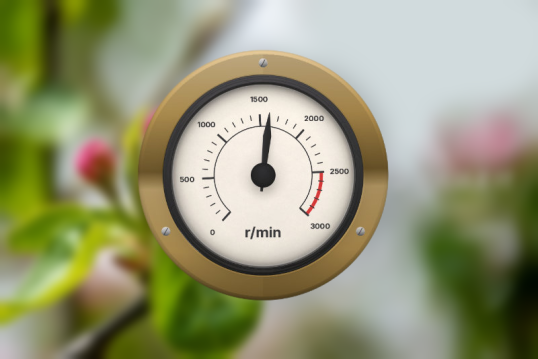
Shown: value=1600 unit=rpm
